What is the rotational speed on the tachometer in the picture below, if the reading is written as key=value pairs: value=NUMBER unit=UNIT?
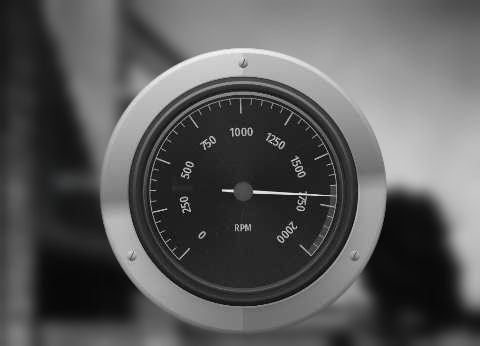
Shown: value=1700 unit=rpm
